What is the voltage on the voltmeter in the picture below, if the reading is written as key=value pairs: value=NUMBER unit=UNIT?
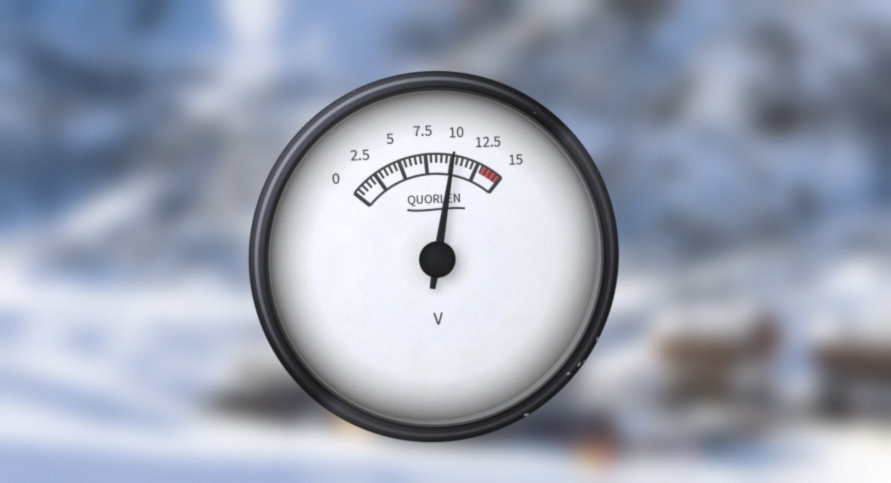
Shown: value=10 unit=V
